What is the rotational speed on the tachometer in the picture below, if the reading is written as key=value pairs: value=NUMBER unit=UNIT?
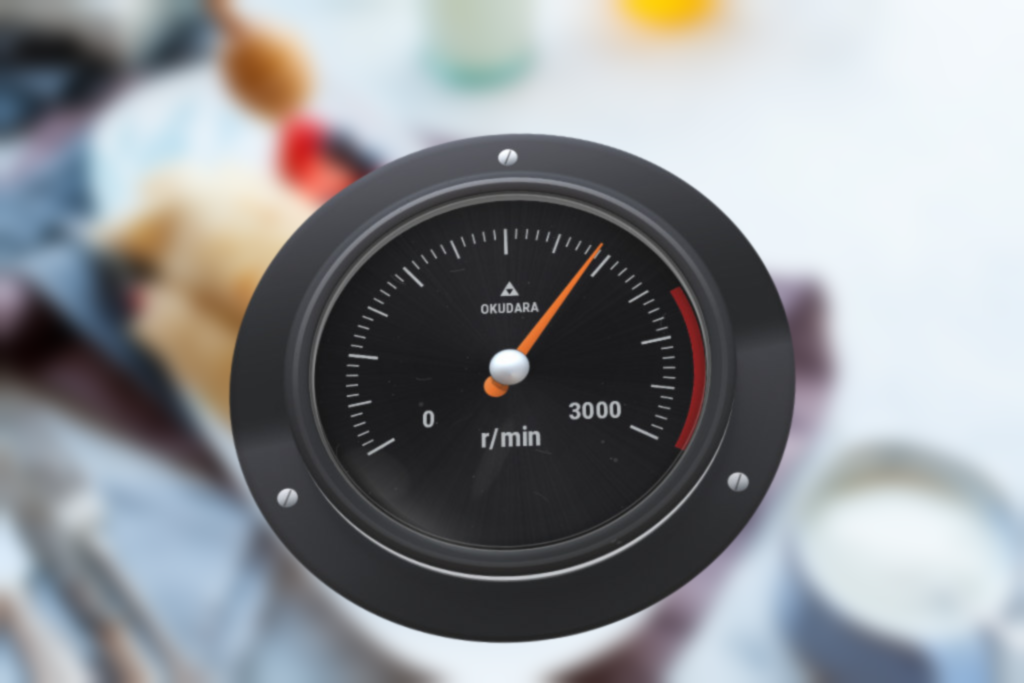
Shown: value=1950 unit=rpm
